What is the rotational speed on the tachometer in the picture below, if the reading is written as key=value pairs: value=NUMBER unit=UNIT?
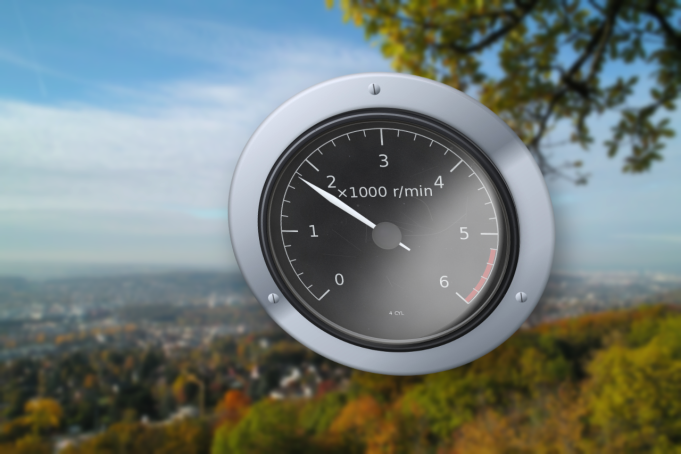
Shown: value=1800 unit=rpm
